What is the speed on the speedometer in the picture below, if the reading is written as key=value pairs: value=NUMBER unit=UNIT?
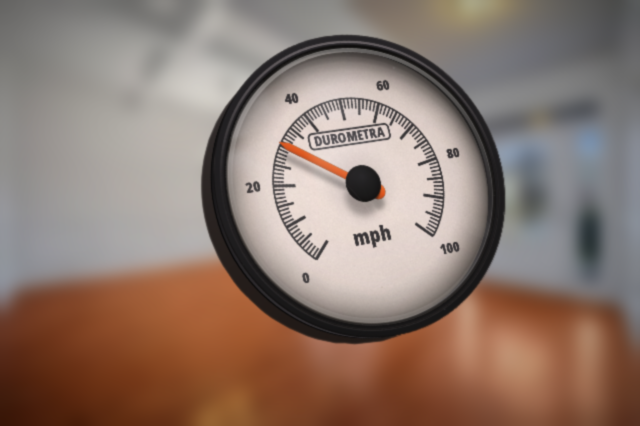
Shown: value=30 unit=mph
